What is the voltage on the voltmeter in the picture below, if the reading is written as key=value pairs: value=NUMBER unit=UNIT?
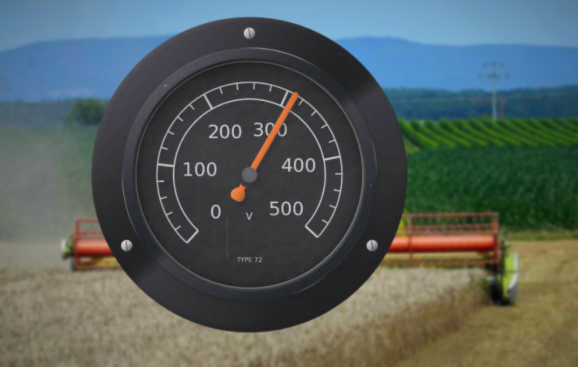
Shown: value=310 unit=V
